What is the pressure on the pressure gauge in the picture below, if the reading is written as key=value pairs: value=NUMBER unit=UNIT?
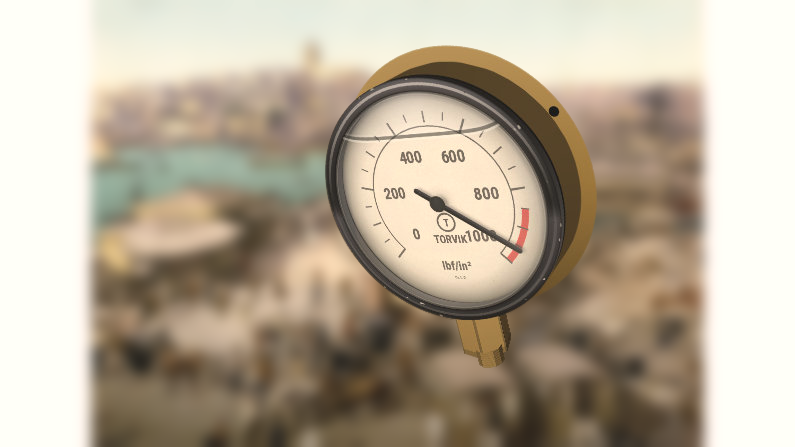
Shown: value=950 unit=psi
